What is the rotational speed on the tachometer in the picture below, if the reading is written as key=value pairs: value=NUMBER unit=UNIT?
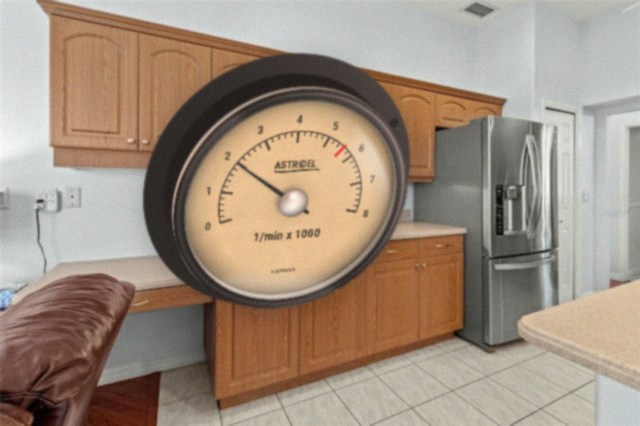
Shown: value=2000 unit=rpm
